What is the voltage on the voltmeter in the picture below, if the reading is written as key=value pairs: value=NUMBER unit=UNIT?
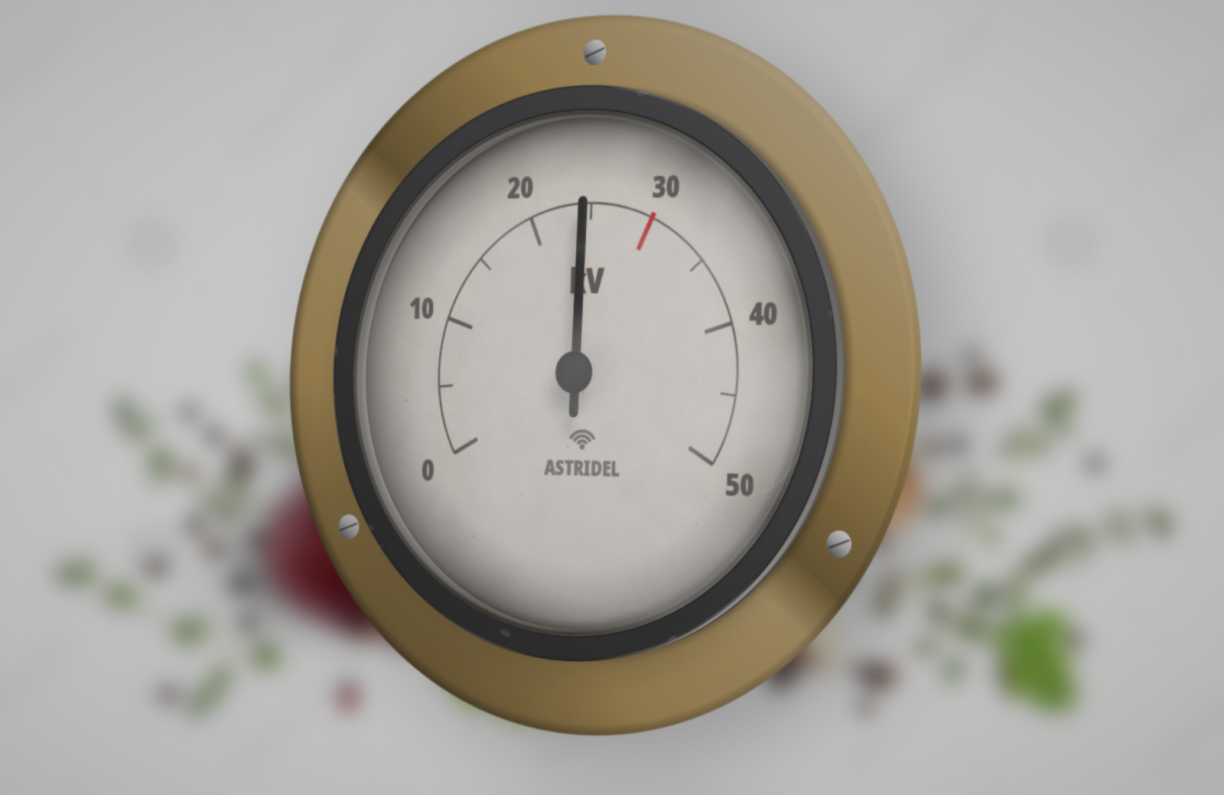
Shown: value=25 unit=kV
